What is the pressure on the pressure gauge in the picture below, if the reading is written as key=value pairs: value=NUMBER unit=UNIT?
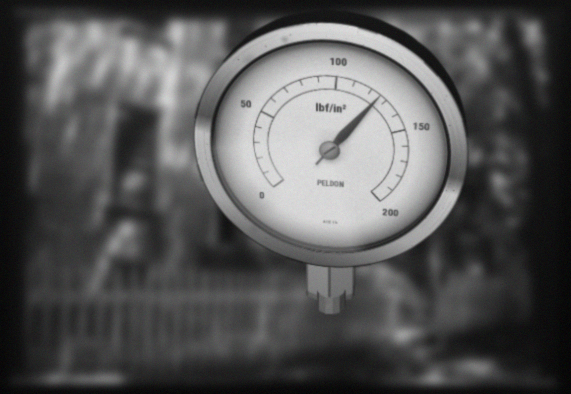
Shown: value=125 unit=psi
